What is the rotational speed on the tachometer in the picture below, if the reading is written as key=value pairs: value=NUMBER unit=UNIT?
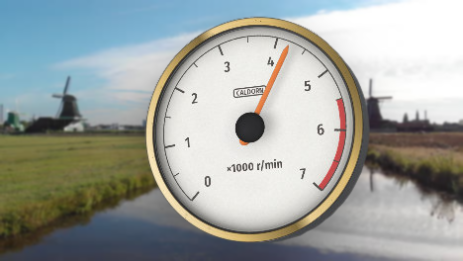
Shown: value=4250 unit=rpm
